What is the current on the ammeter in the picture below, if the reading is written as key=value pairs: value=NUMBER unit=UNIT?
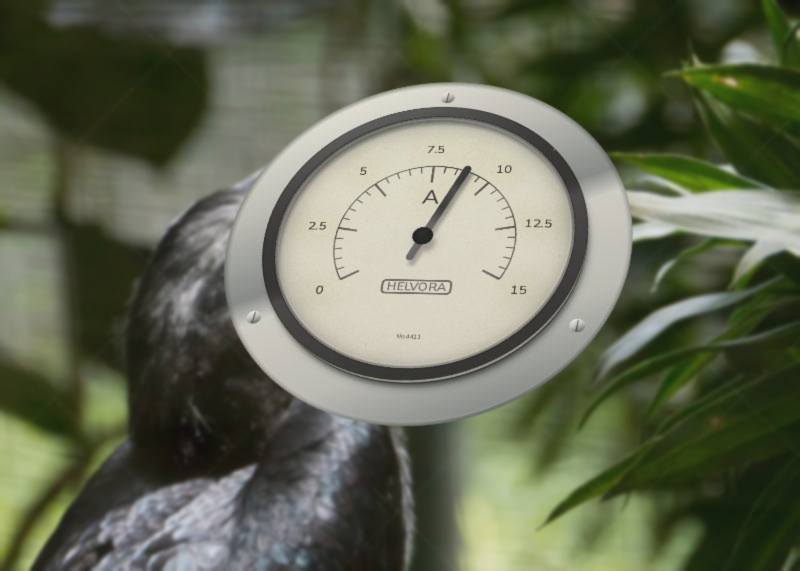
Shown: value=9 unit=A
